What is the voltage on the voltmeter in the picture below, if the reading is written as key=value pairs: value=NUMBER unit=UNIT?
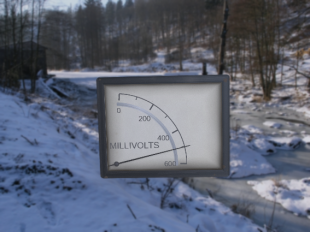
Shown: value=500 unit=mV
